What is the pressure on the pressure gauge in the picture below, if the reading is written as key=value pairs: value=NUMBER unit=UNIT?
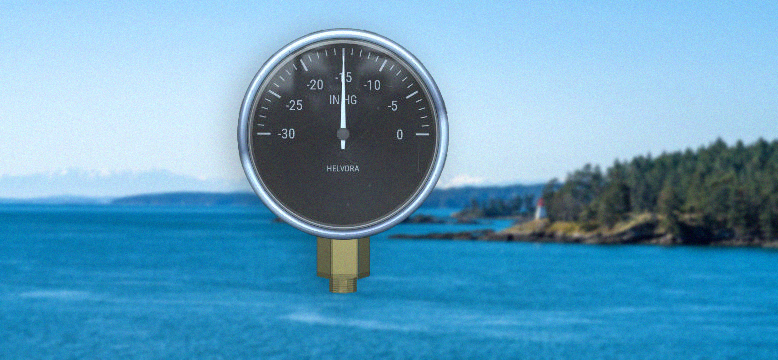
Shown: value=-15 unit=inHg
